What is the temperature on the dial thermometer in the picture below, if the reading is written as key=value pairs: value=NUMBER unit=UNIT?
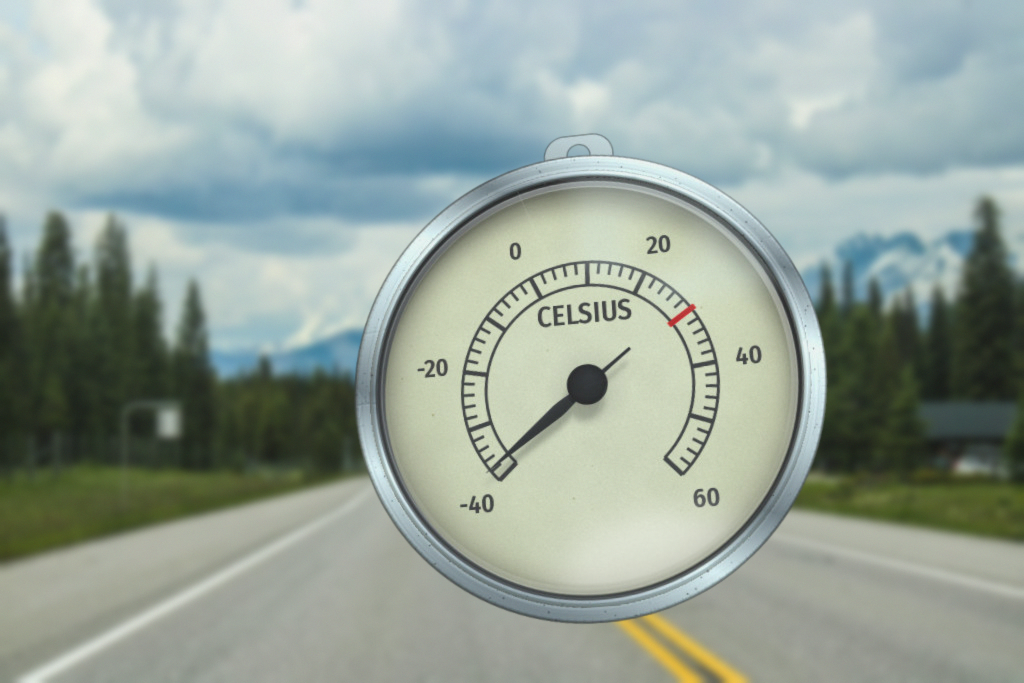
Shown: value=-38 unit=°C
